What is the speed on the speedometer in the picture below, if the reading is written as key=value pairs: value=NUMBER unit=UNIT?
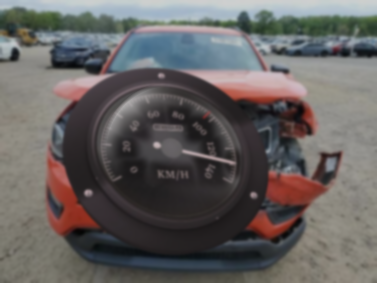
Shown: value=130 unit=km/h
